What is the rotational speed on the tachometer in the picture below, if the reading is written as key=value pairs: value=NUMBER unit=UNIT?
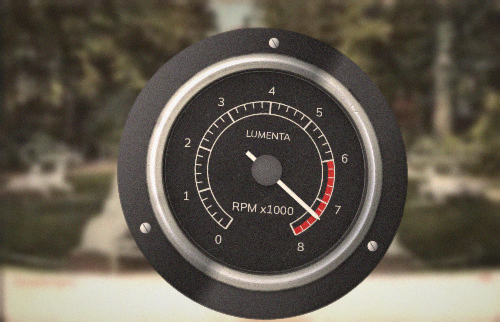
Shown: value=7400 unit=rpm
